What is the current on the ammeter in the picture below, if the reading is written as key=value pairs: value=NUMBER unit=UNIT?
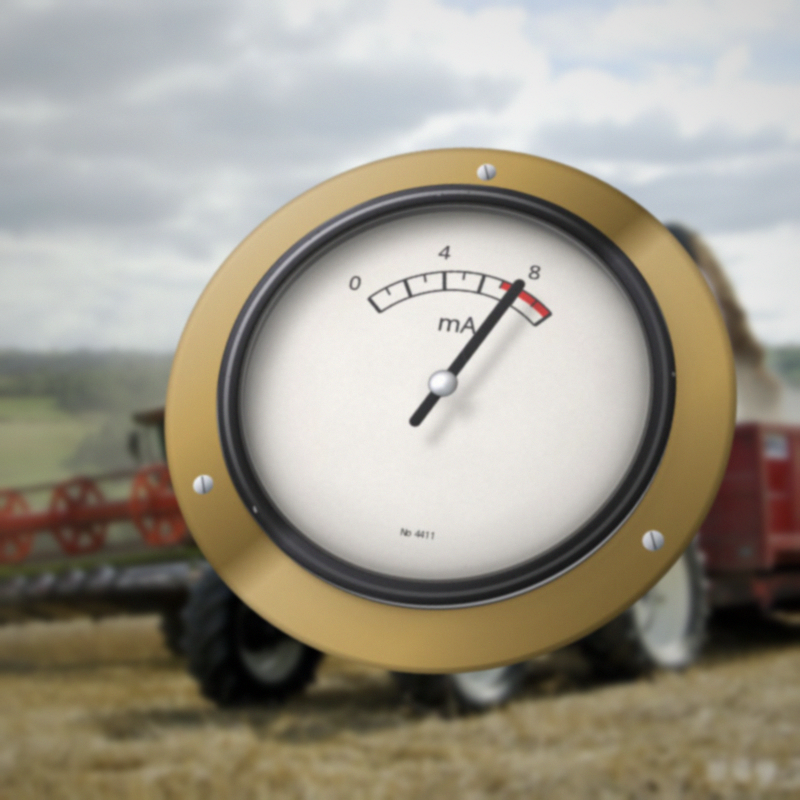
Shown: value=8 unit=mA
